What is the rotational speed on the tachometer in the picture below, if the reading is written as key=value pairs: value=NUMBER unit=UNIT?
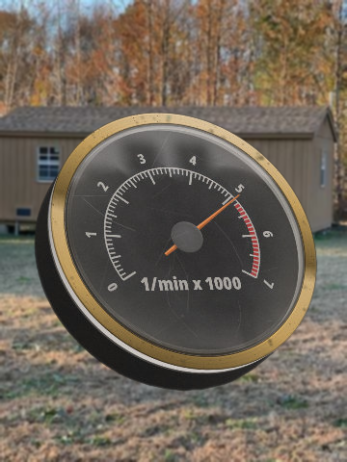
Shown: value=5100 unit=rpm
